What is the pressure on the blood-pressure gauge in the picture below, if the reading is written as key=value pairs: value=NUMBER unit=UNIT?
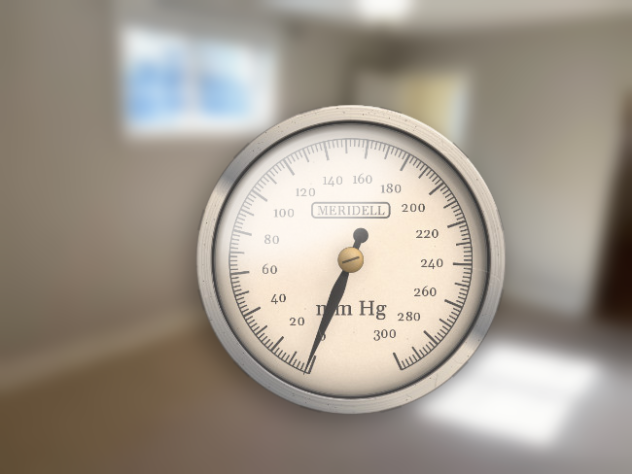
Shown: value=2 unit=mmHg
